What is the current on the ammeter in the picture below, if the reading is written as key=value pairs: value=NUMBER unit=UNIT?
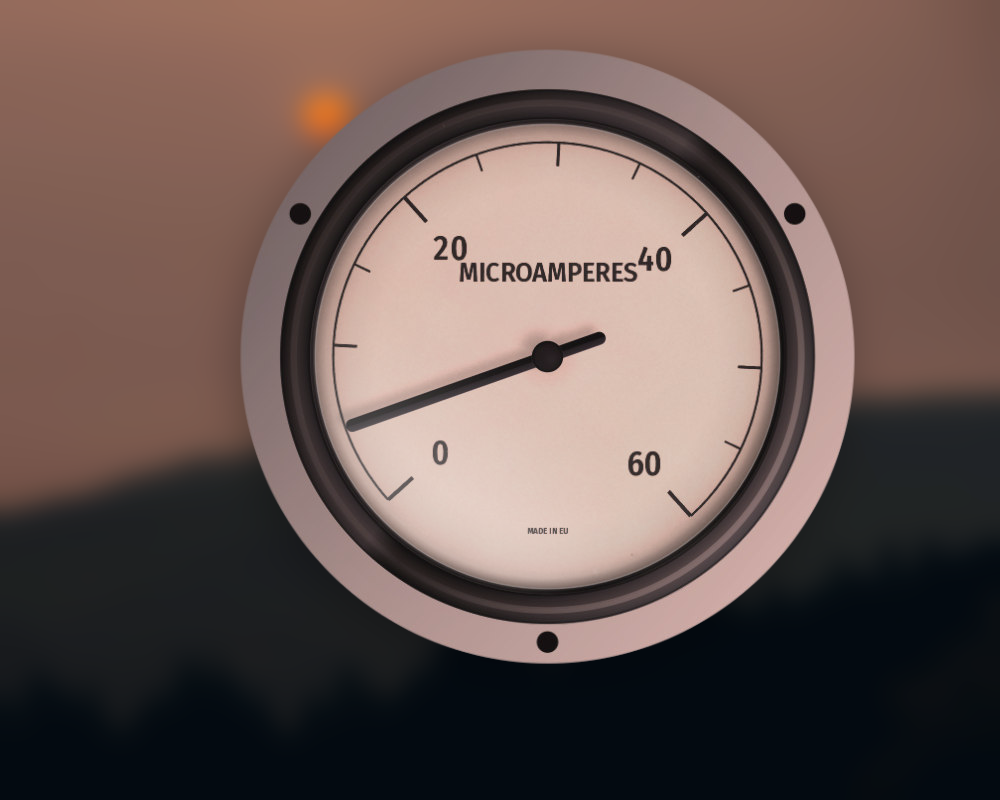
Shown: value=5 unit=µA
